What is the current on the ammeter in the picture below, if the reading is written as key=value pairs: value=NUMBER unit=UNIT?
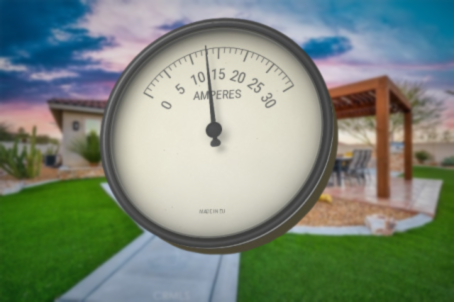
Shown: value=13 unit=A
